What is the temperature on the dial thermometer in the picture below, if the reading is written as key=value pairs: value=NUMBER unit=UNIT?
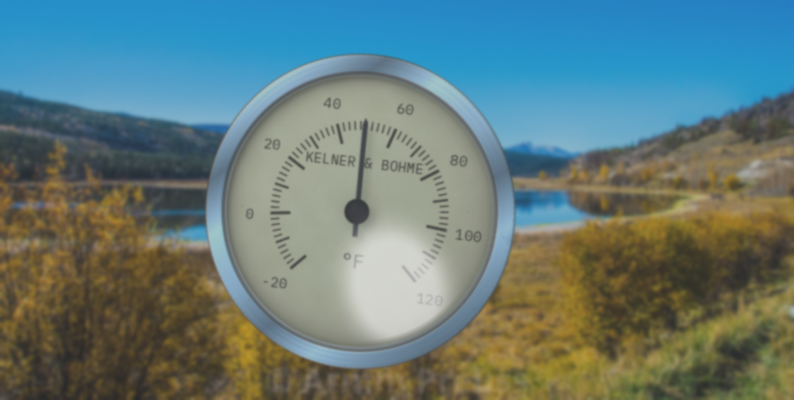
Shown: value=50 unit=°F
